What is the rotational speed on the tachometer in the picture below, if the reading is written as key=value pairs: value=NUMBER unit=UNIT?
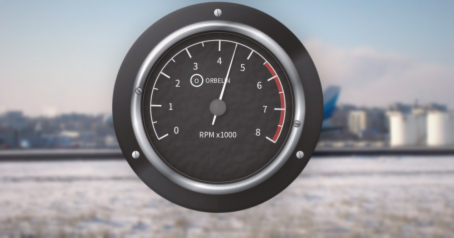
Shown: value=4500 unit=rpm
